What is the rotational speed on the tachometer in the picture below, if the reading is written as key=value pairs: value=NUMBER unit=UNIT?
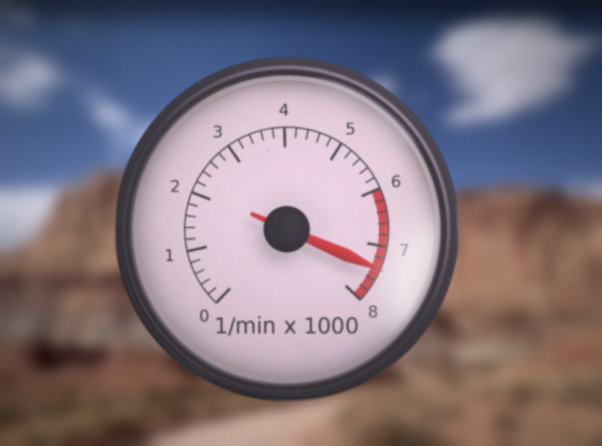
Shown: value=7400 unit=rpm
